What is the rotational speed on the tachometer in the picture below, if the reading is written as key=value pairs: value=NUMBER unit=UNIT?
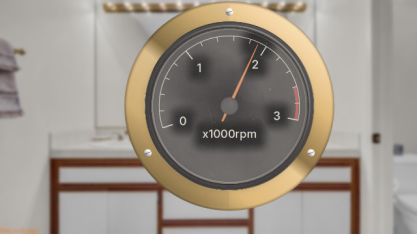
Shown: value=1900 unit=rpm
